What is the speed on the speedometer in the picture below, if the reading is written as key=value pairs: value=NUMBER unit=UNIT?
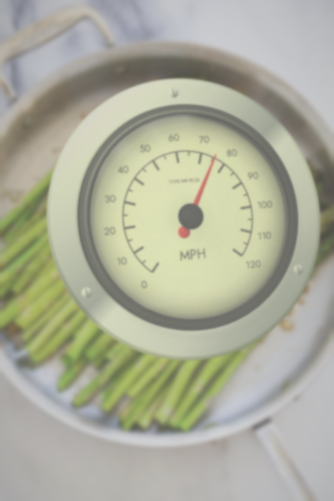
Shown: value=75 unit=mph
